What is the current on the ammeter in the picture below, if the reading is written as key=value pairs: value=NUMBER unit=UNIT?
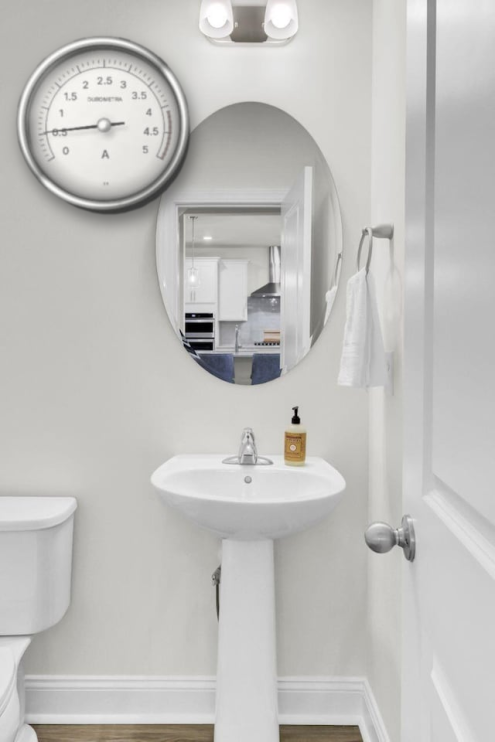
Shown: value=0.5 unit=A
